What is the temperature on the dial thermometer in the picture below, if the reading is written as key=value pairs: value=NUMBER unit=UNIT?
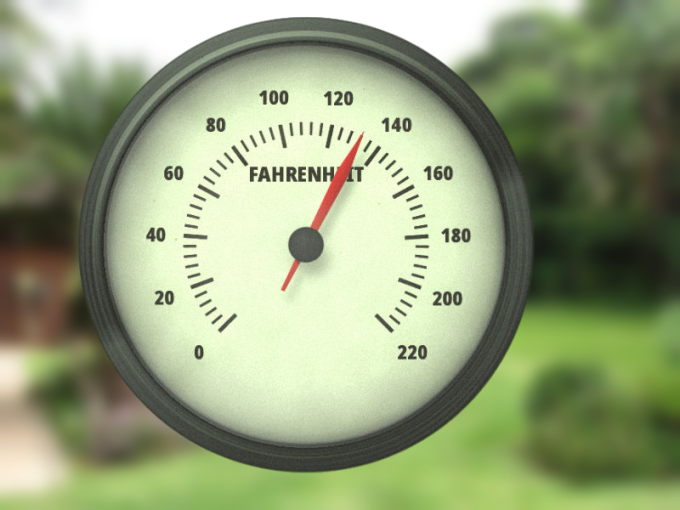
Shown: value=132 unit=°F
